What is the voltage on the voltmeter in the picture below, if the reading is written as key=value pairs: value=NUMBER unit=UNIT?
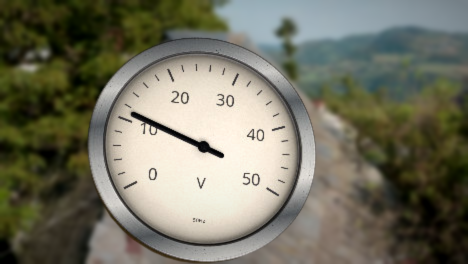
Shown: value=11 unit=V
